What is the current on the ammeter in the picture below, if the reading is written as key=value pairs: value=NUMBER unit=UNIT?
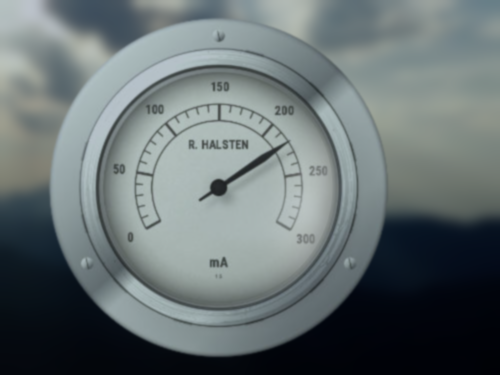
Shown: value=220 unit=mA
